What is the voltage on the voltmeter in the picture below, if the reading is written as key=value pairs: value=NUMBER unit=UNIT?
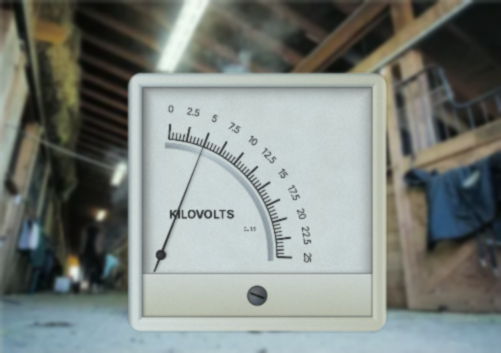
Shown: value=5 unit=kV
